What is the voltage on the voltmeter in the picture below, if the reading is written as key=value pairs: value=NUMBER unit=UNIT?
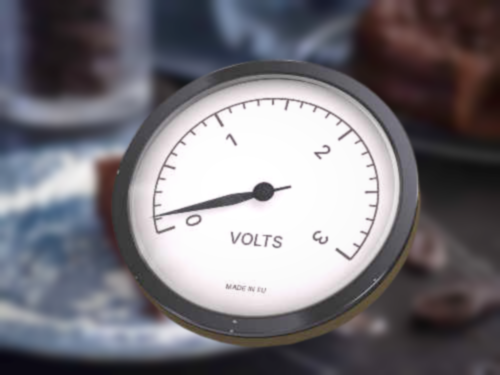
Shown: value=0.1 unit=V
